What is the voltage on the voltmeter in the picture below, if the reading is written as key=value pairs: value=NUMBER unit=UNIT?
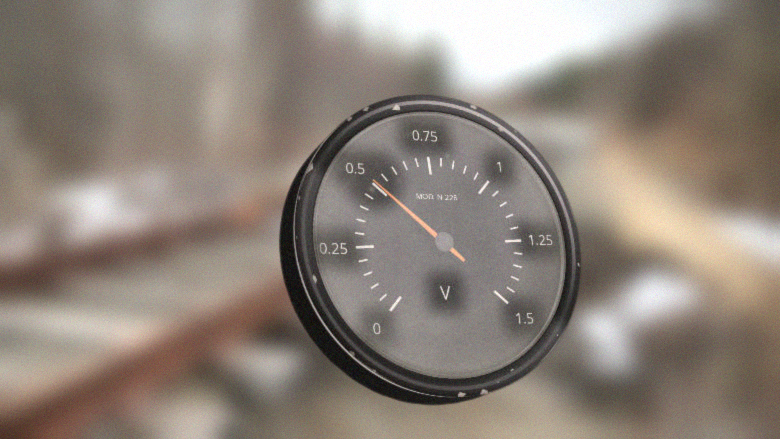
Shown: value=0.5 unit=V
